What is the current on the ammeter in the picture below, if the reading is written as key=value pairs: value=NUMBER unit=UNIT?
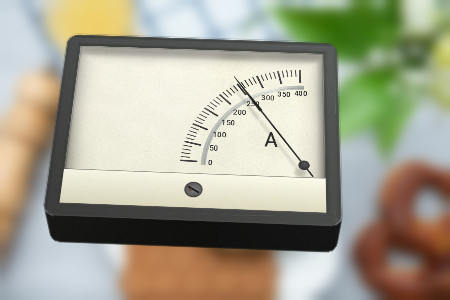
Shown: value=250 unit=A
